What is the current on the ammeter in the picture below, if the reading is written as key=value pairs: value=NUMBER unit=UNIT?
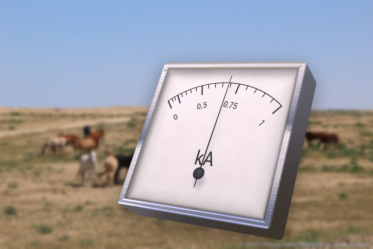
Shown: value=0.7 unit=kA
